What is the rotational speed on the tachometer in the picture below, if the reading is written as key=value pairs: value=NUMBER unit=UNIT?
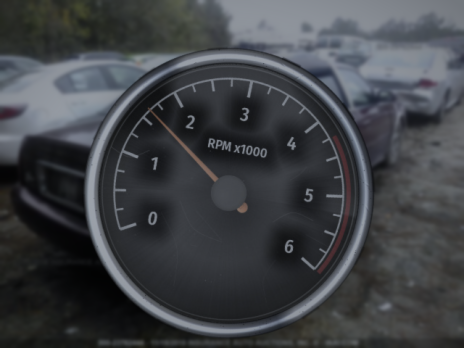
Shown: value=1625 unit=rpm
